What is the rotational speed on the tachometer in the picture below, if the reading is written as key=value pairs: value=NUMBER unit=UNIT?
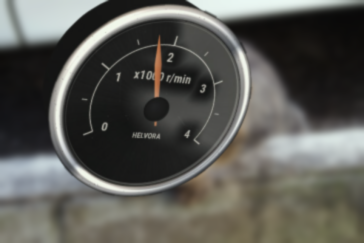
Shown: value=1750 unit=rpm
